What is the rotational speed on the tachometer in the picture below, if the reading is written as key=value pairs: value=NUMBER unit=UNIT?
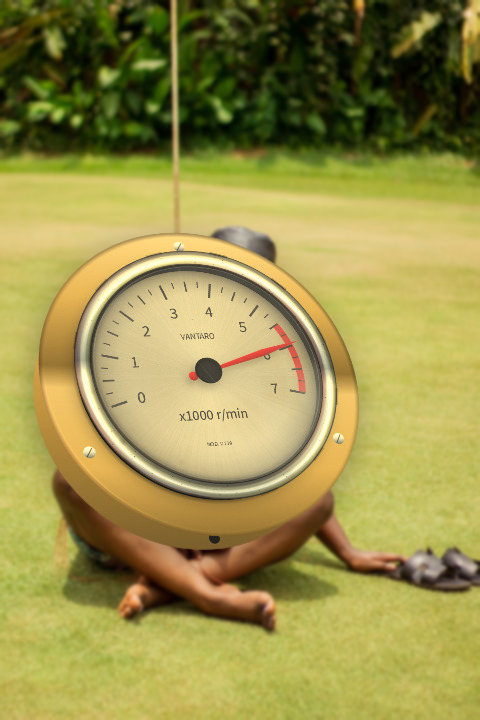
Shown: value=6000 unit=rpm
